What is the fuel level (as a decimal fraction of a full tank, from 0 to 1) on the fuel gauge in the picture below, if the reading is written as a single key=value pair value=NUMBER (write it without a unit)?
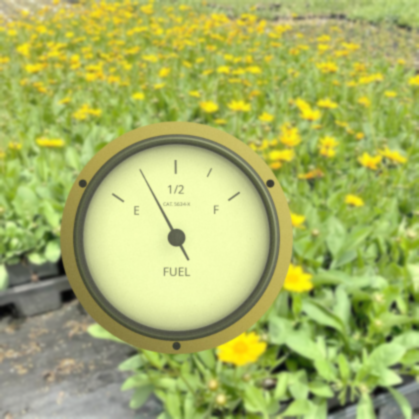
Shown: value=0.25
